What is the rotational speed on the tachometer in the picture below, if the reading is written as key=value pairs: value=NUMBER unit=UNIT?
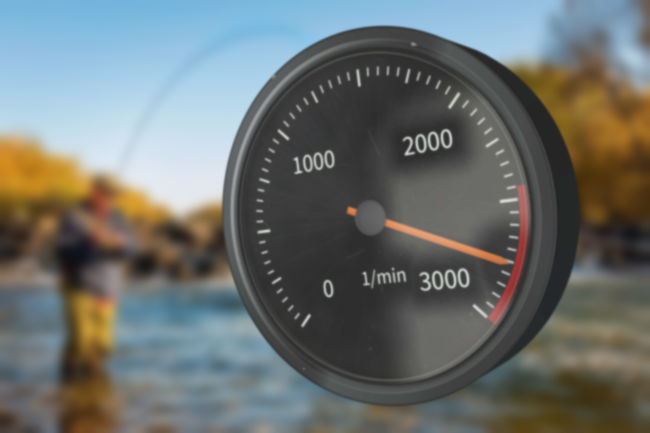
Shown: value=2750 unit=rpm
